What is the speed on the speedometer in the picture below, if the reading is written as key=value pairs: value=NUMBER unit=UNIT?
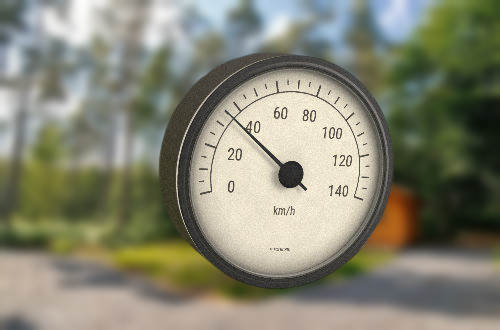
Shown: value=35 unit=km/h
